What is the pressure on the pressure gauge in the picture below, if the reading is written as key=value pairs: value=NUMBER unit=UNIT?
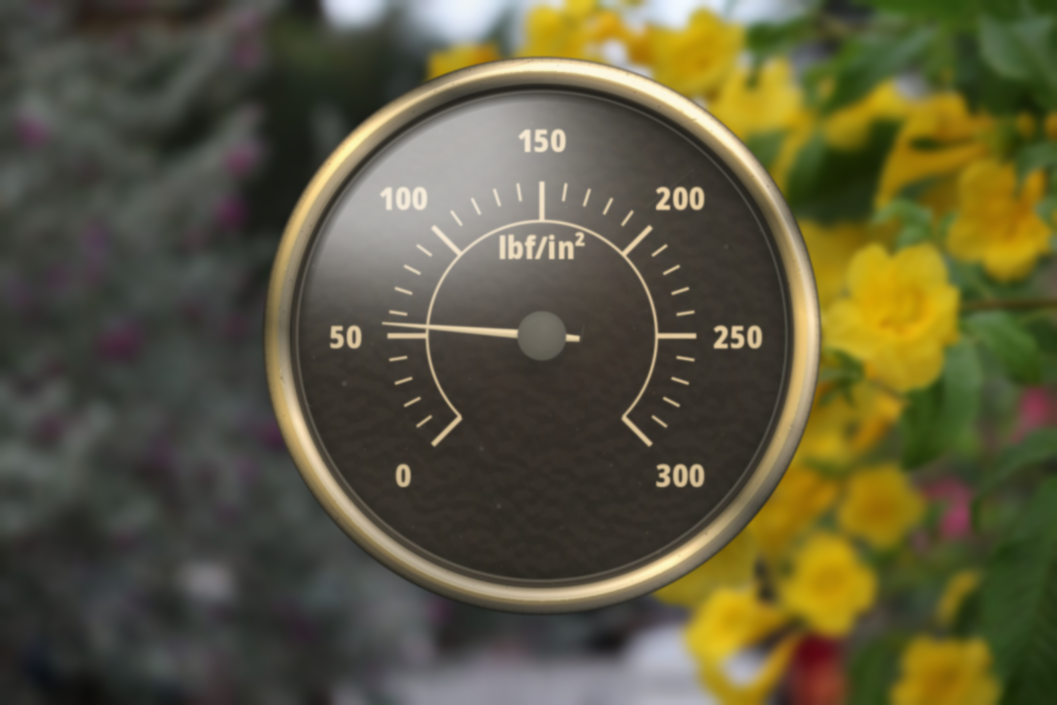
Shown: value=55 unit=psi
